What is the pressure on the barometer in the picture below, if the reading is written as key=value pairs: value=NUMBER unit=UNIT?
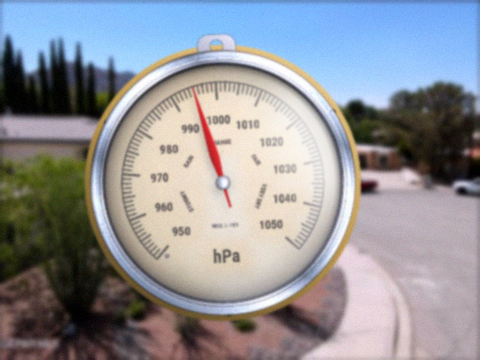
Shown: value=995 unit=hPa
